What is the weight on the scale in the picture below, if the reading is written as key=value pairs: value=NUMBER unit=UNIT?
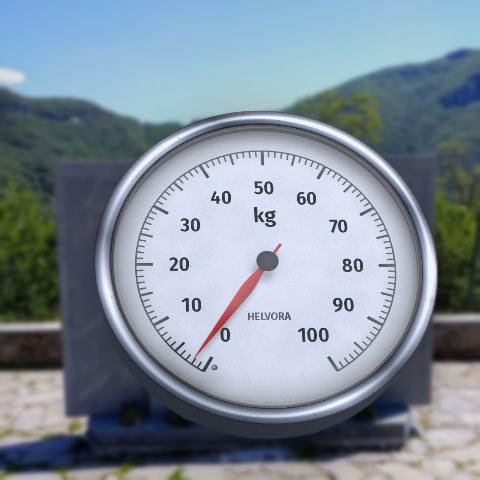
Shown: value=2 unit=kg
